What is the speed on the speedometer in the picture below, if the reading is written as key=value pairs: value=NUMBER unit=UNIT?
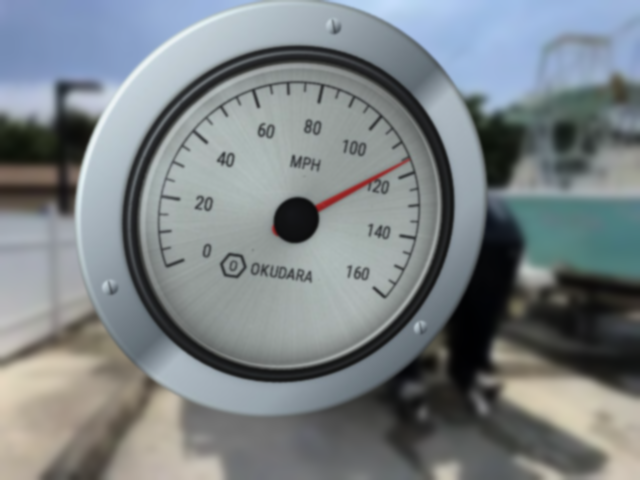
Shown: value=115 unit=mph
